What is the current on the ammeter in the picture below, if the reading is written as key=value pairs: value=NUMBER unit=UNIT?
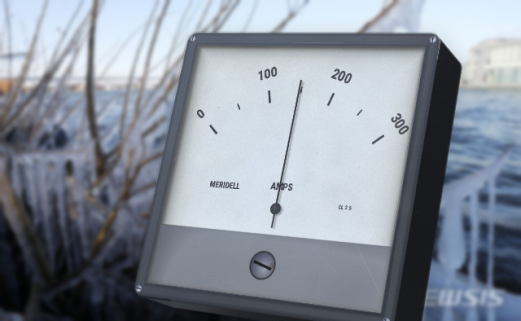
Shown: value=150 unit=A
